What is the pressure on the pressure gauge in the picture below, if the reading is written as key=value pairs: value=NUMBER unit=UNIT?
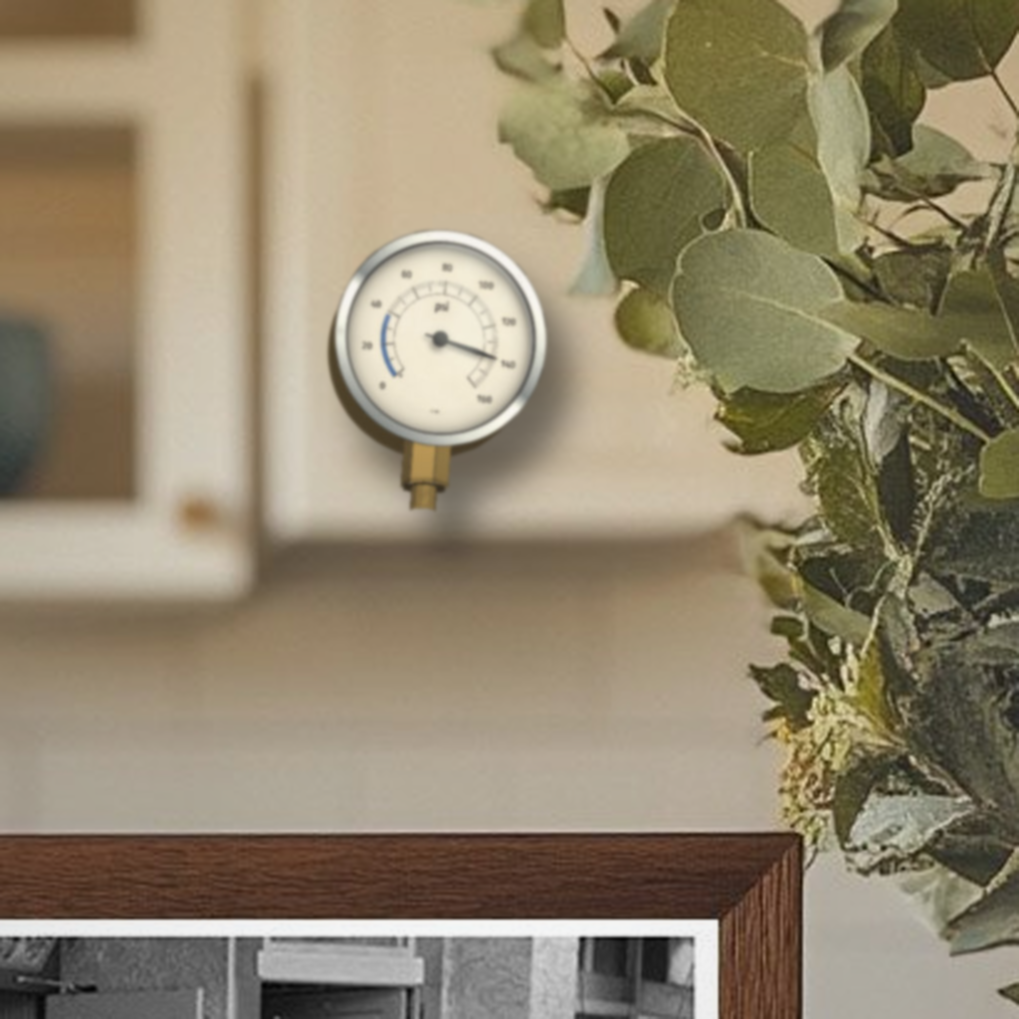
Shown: value=140 unit=psi
